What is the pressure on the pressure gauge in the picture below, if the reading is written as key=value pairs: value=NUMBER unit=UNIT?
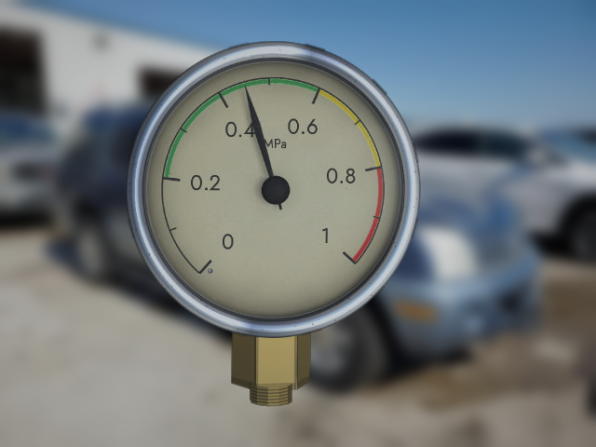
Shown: value=0.45 unit=MPa
